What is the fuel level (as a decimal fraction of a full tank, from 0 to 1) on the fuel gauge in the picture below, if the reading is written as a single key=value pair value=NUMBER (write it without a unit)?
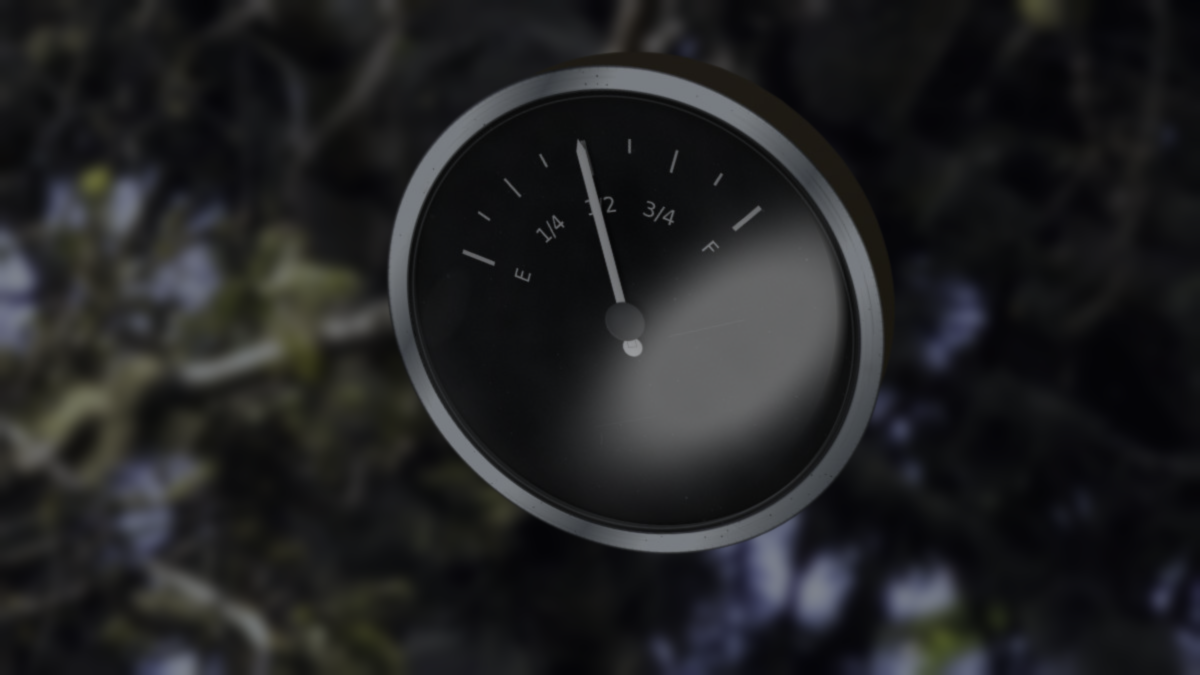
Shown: value=0.5
